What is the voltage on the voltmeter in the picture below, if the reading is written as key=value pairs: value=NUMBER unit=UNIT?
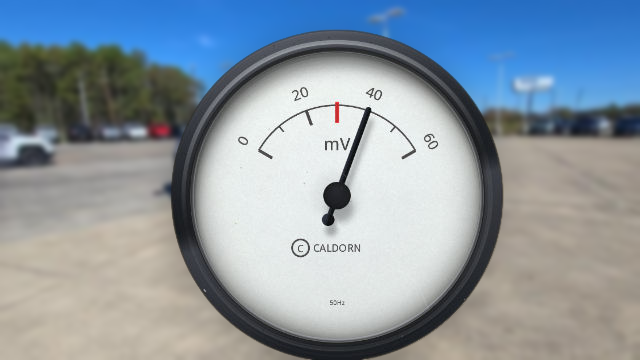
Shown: value=40 unit=mV
